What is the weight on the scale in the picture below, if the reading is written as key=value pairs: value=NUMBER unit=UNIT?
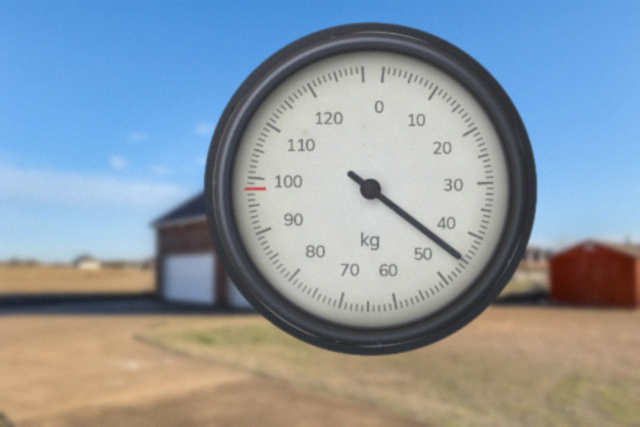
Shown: value=45 unit=kg
